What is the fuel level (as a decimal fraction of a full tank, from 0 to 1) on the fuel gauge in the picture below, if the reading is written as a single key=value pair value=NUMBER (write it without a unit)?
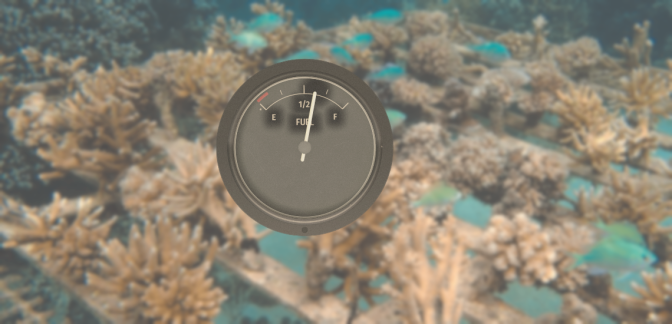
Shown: value=0.625
